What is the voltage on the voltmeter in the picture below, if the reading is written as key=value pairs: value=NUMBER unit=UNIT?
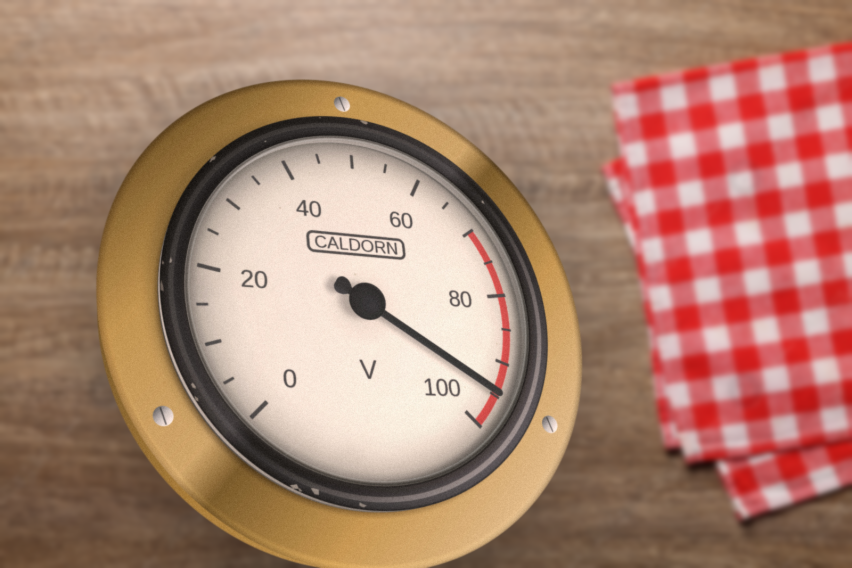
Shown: value=95 unit=V
